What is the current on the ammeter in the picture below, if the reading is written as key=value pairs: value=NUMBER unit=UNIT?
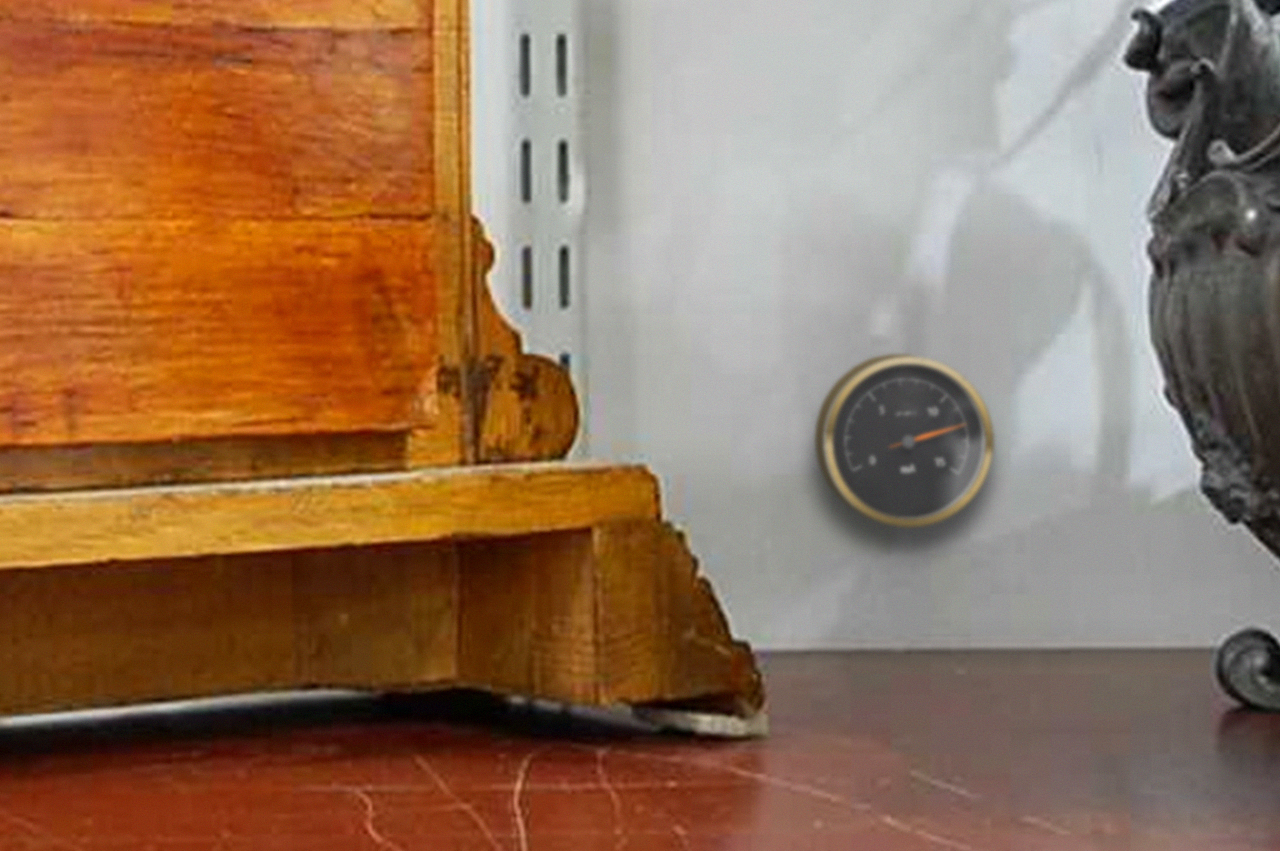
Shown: value=12 unit=mA
